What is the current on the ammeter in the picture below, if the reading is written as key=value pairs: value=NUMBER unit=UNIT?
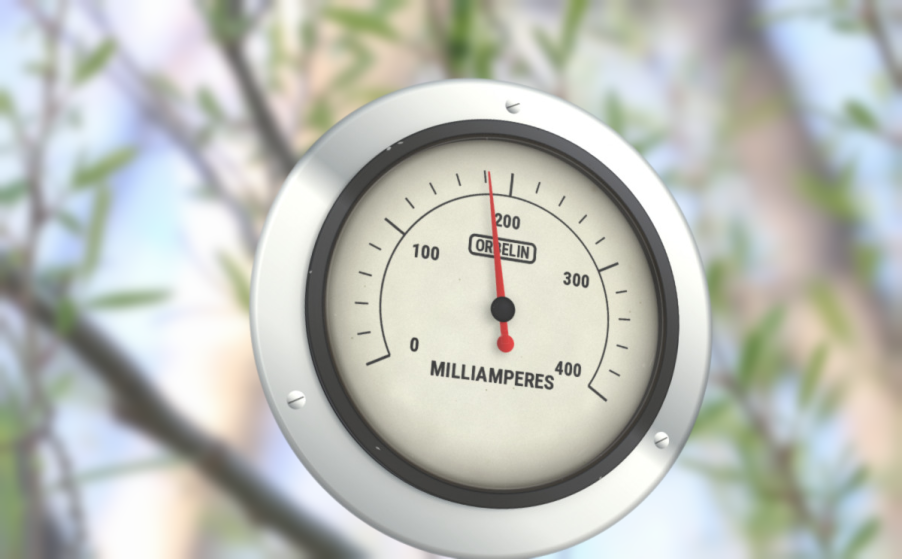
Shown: value=180 unit=mA
